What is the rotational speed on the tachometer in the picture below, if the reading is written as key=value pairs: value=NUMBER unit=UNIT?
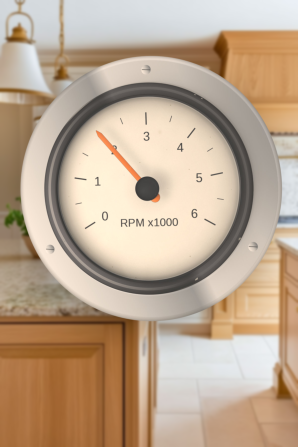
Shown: value=2000 unit=rpm
